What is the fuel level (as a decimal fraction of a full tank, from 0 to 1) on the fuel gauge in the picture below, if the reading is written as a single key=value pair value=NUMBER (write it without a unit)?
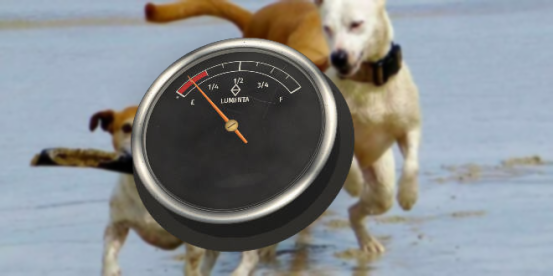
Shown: value=0.125
